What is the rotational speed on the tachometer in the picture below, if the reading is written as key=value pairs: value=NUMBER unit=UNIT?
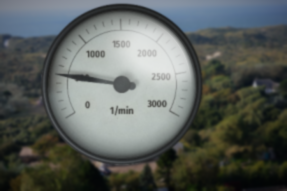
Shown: value=500 unit=rpm
